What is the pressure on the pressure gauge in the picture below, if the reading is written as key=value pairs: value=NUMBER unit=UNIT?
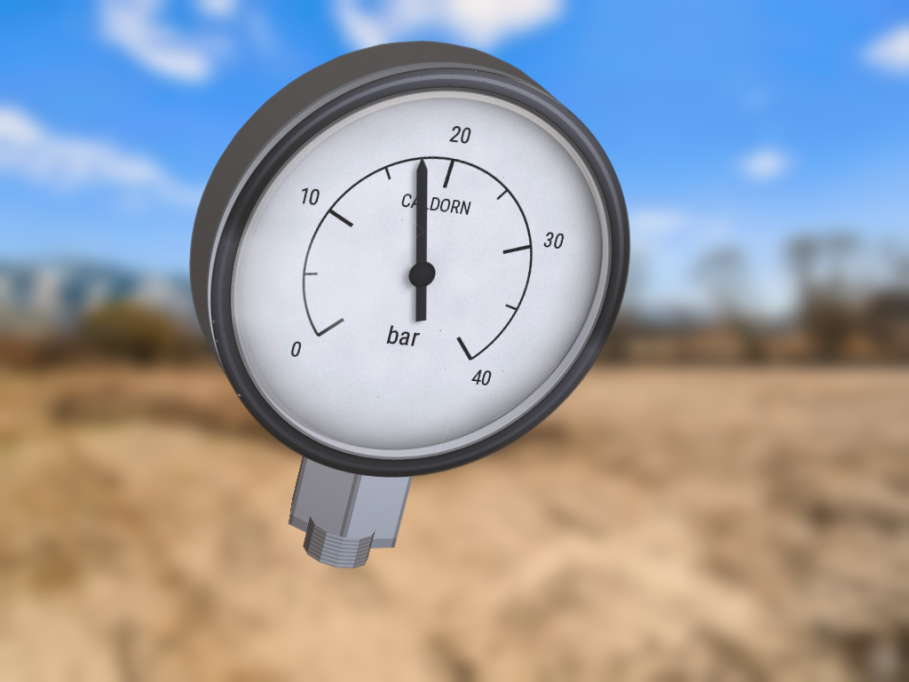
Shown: value=17.5 unit=bar
